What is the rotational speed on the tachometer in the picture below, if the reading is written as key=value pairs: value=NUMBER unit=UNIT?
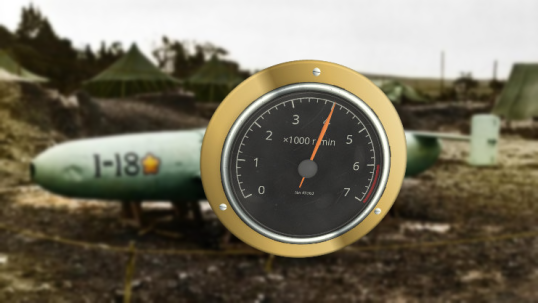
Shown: value=4000 unit=rpm
